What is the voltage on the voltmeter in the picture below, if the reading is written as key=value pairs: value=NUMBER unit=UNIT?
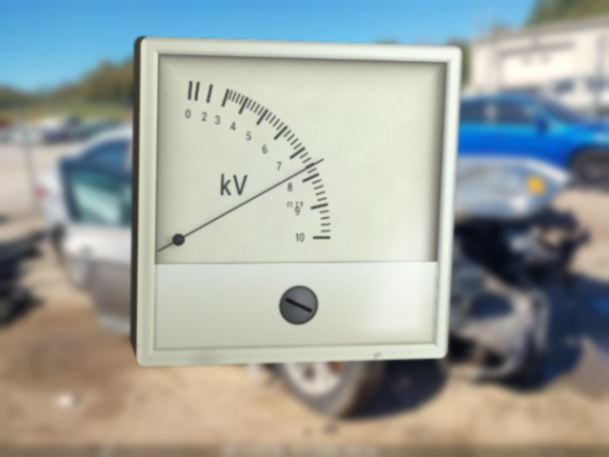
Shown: value=7.6 unit=kV
